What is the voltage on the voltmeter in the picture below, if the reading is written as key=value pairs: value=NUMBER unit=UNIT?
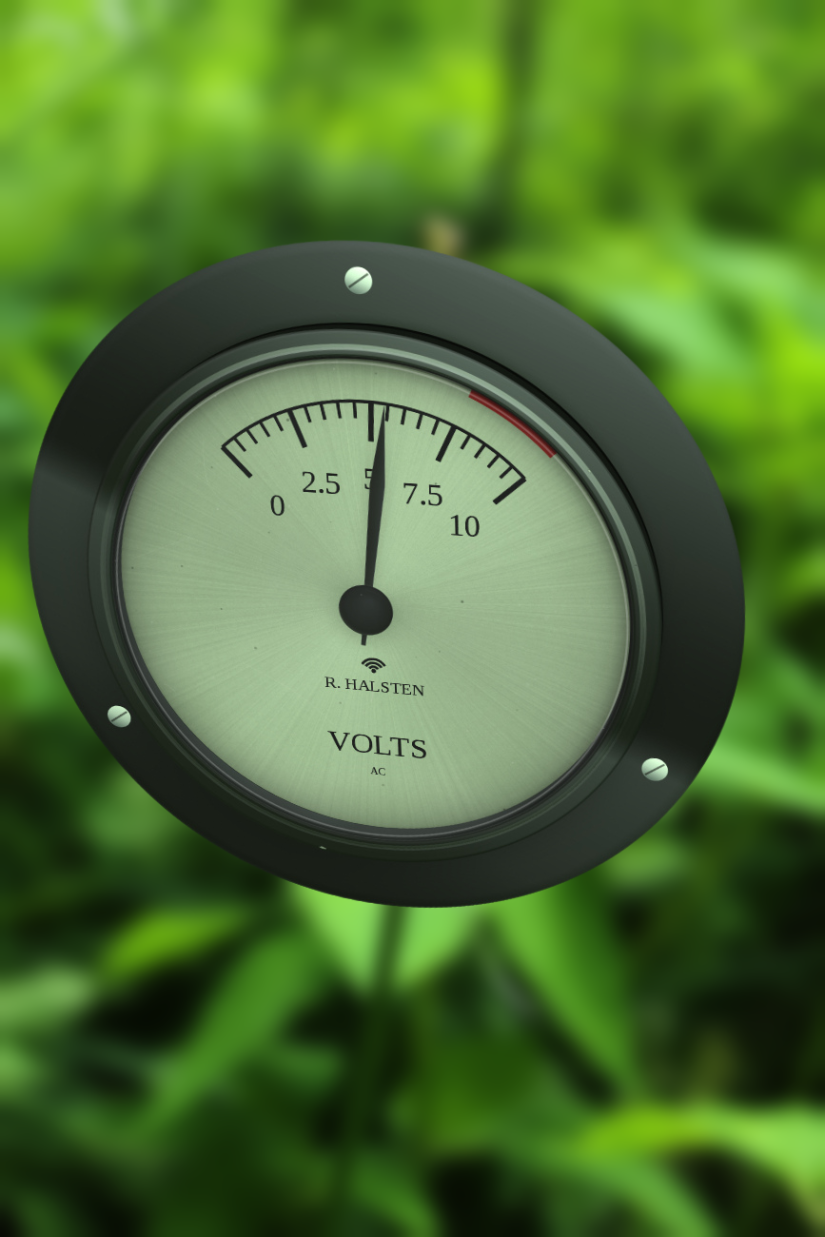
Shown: value=5.5 unit=V
